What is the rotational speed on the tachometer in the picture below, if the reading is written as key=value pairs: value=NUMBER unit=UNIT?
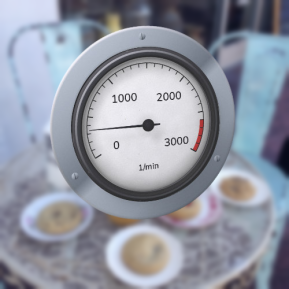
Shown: value=350 unit=rpm
